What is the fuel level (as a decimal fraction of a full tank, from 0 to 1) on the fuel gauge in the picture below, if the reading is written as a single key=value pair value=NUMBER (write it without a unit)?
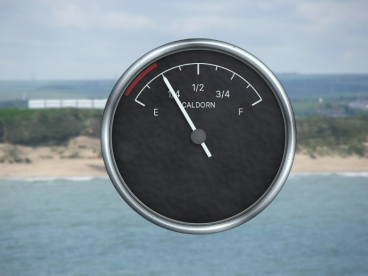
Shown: value=0.25
